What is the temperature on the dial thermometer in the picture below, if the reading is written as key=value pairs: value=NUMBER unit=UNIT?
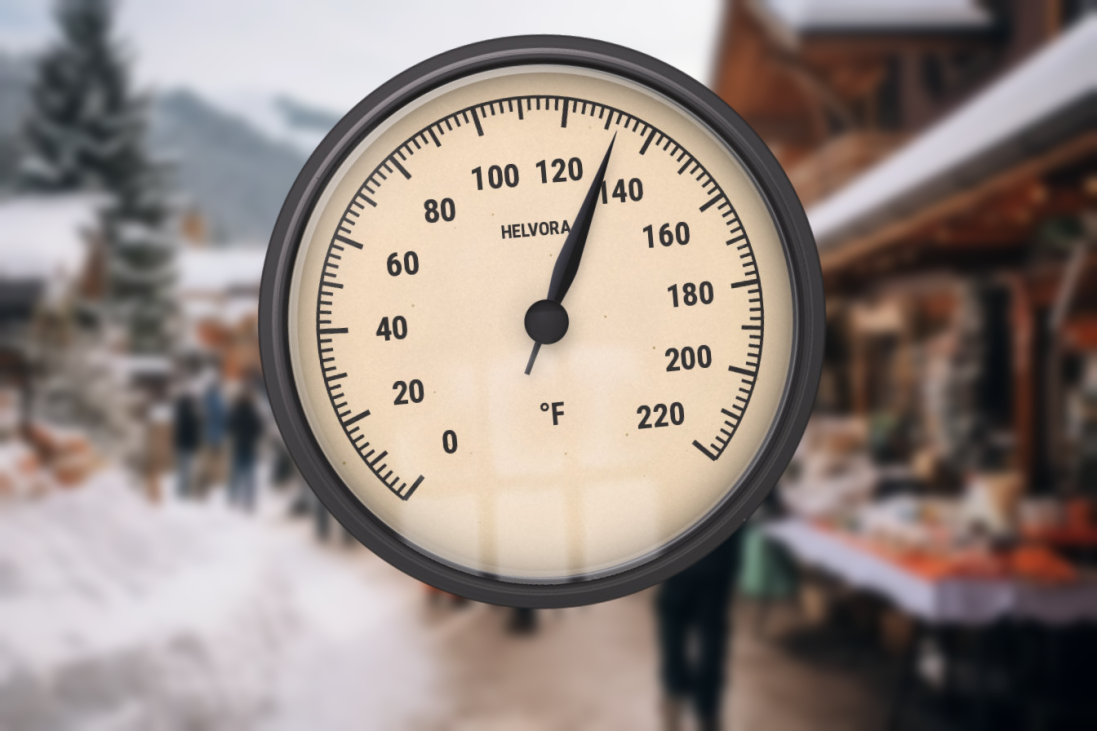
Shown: value=132 unit=°F
